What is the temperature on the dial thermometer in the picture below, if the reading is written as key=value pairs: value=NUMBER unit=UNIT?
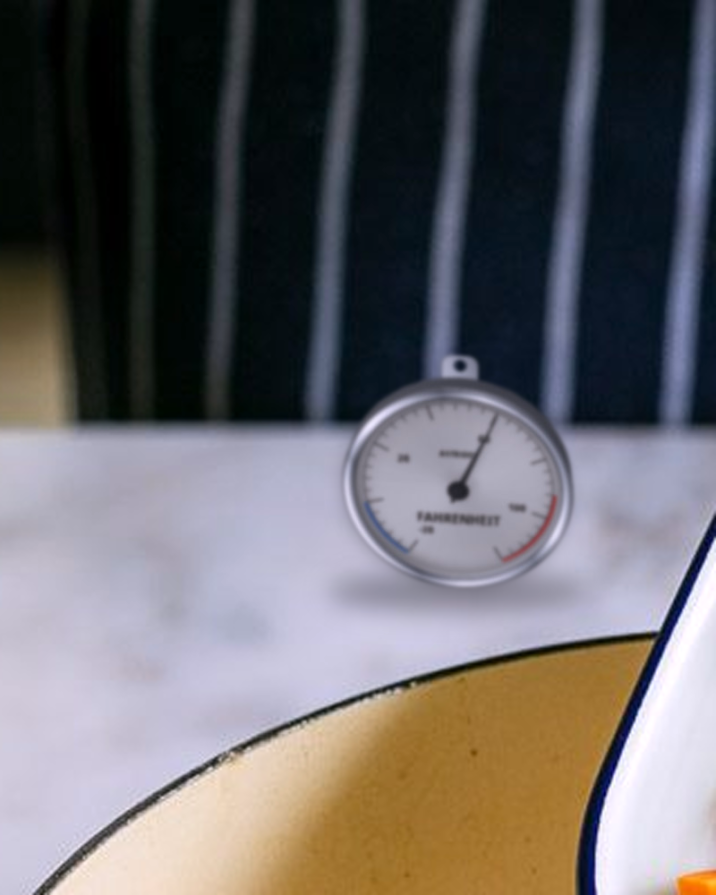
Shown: value=60 unit=°F
